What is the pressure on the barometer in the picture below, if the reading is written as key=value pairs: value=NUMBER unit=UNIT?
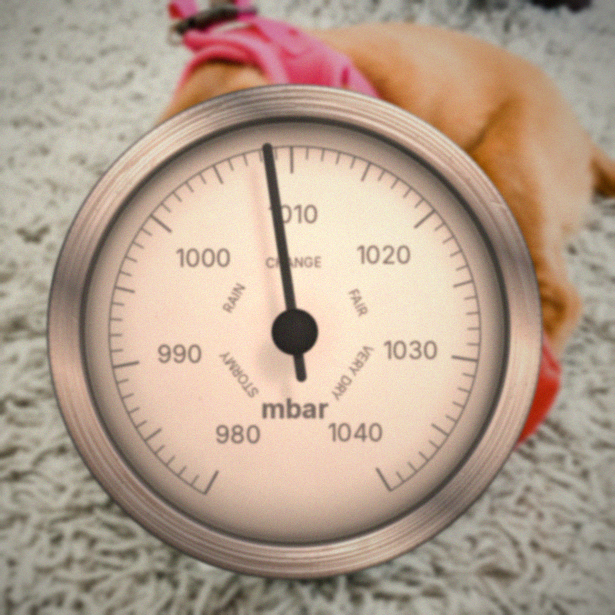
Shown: value=1008.5 unit=mbar
